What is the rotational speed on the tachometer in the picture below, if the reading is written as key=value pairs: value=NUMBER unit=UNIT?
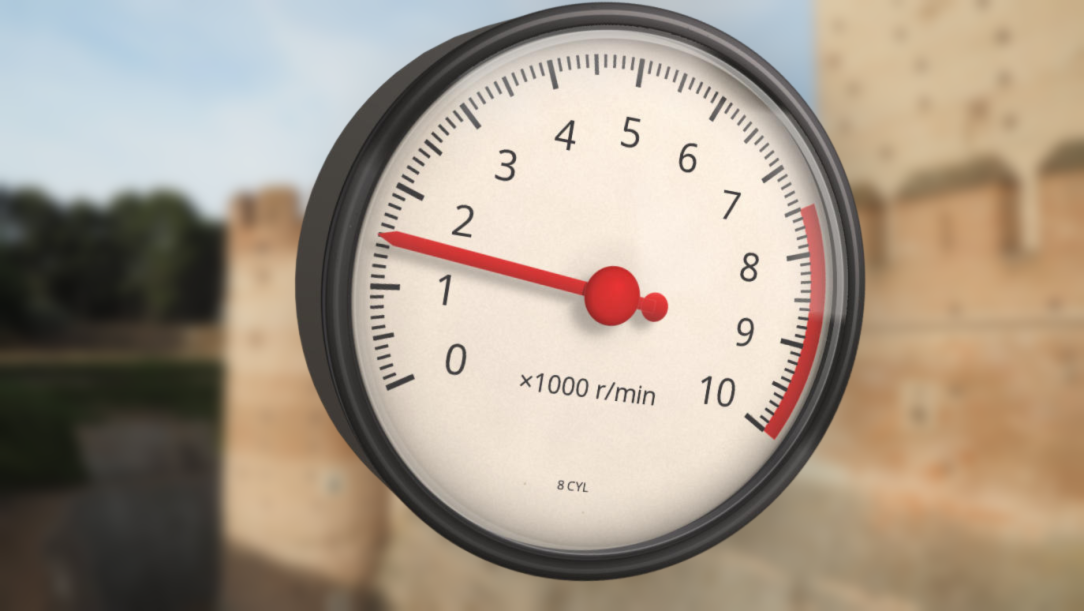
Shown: value=1500 unit=rpm
